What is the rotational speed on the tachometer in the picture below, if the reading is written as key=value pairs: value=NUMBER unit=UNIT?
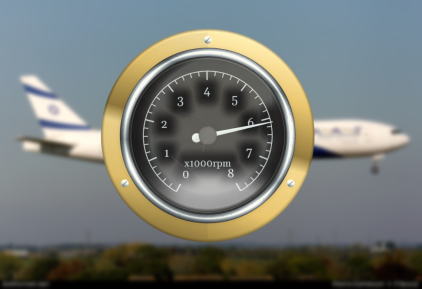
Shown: value=6100 unit=rpm
